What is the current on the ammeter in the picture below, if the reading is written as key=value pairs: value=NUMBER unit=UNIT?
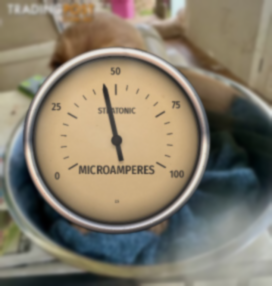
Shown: value=45 unit=µA
